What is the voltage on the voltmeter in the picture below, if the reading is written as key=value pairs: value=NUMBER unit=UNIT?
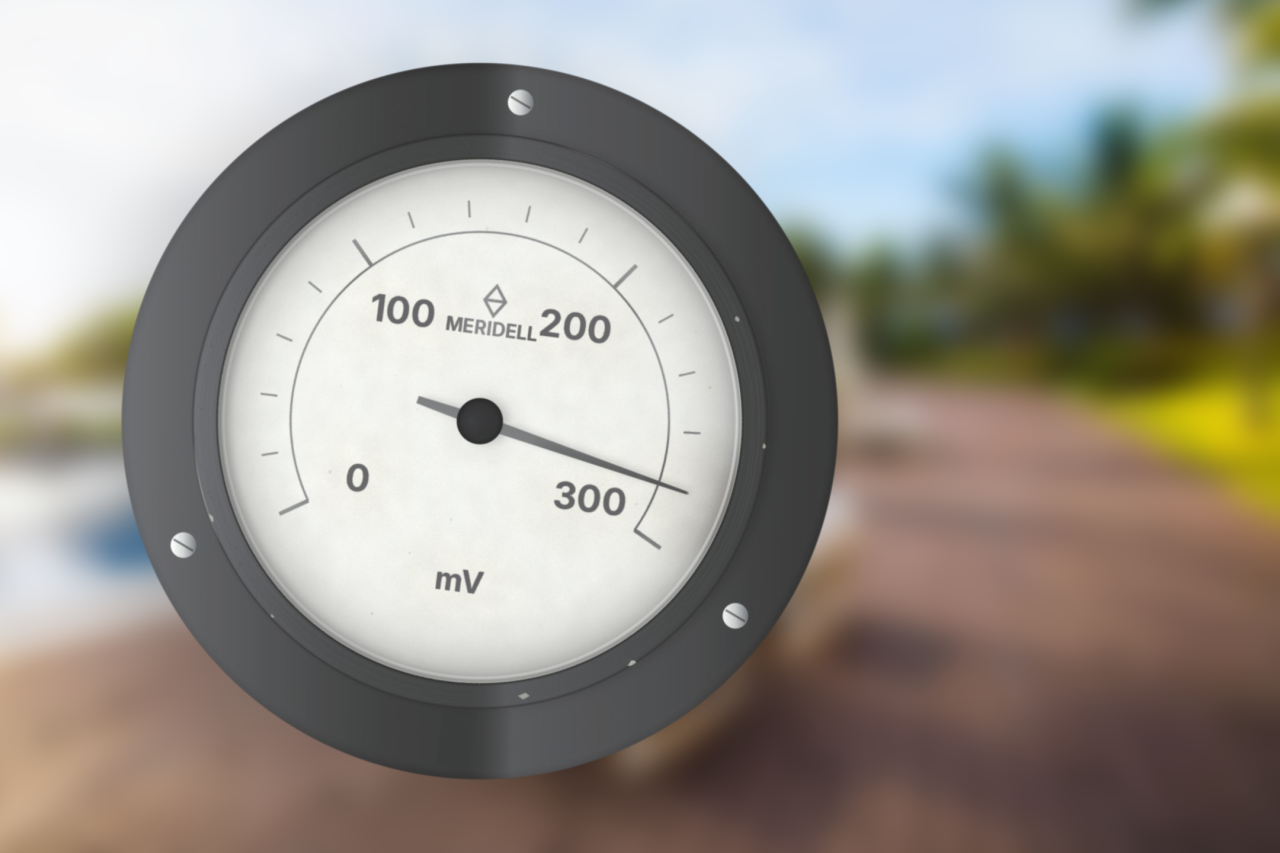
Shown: value=280 unit=mV
